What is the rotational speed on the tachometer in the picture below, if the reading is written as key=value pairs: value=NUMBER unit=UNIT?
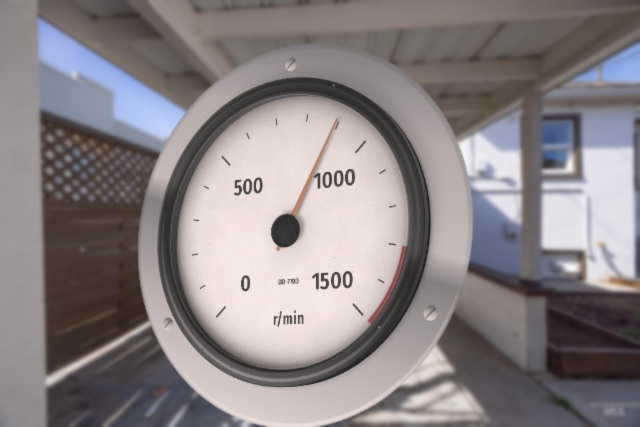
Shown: value=900 unit=rpm
